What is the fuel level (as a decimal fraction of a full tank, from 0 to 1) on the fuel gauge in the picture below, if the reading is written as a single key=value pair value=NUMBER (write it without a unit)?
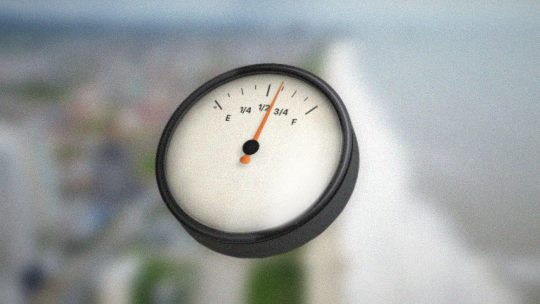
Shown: value=0.625
